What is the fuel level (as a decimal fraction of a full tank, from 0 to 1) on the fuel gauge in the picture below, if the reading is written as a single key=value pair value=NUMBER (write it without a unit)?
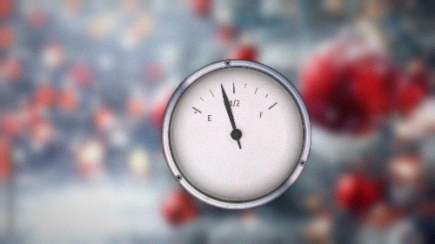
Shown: value=0.375
